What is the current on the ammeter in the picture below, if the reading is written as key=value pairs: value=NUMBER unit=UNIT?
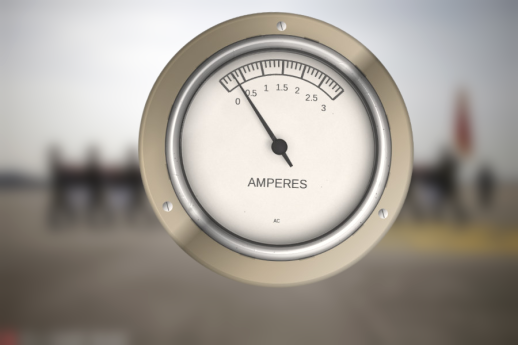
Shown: value=0.3 unit=A
